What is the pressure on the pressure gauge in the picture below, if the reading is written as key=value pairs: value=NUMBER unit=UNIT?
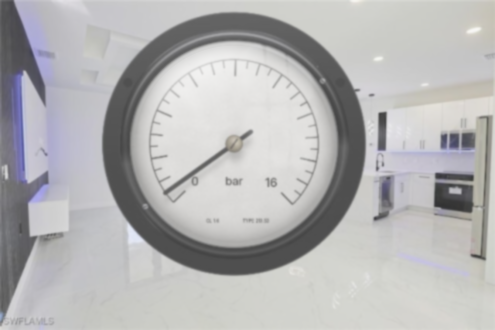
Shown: value=0.5 unit=bar
